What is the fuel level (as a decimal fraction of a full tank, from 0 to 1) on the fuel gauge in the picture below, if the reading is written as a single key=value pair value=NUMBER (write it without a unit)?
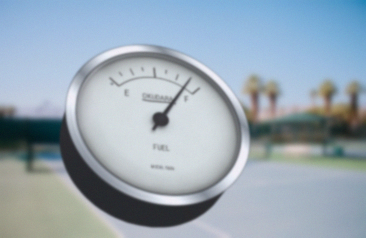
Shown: value=0.875
